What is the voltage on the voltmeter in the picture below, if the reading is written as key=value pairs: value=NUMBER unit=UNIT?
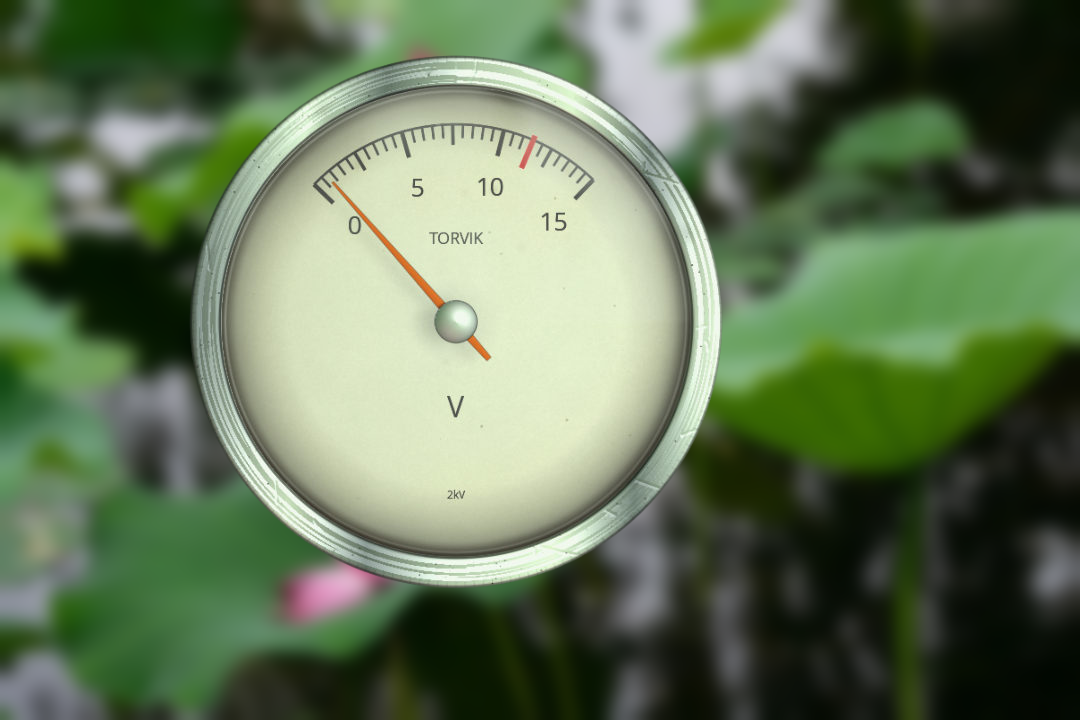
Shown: value=0.75 unit=V
